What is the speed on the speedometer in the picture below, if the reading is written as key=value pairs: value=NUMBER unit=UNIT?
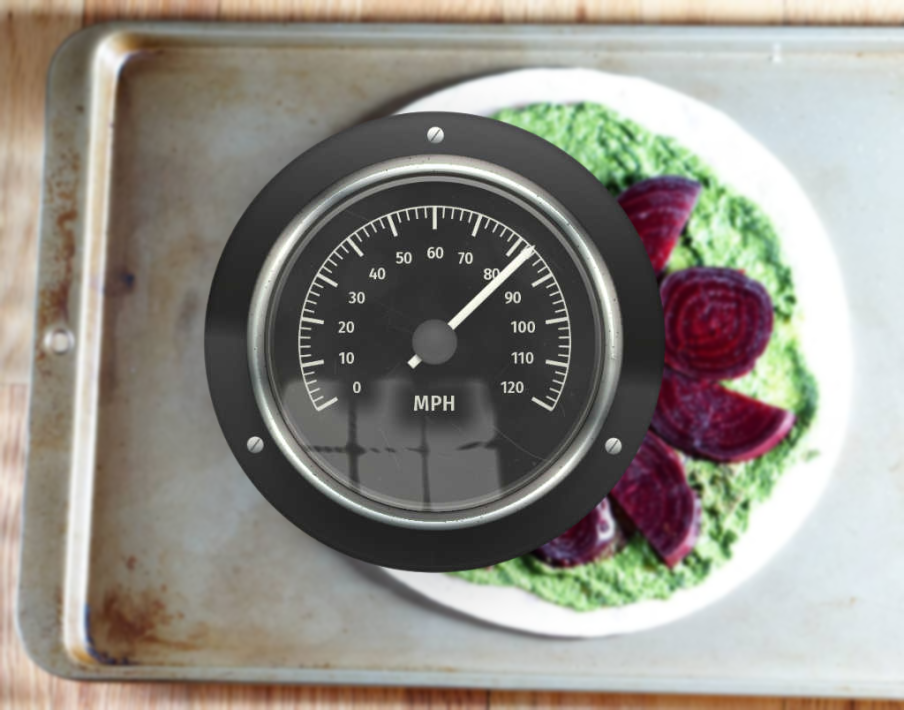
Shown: value=83 unit=mph
